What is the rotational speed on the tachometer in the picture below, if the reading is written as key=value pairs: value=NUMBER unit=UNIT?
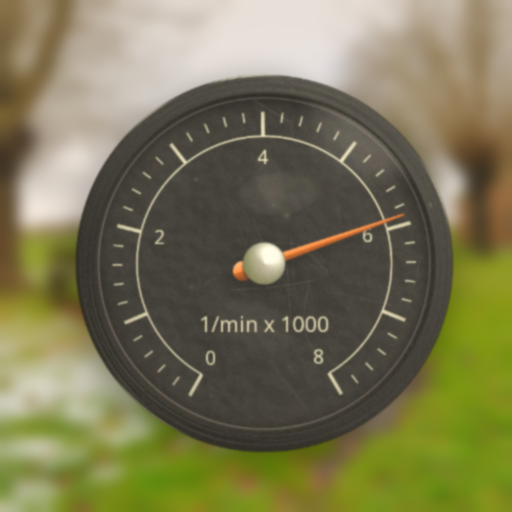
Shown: value=5900 unit=rpm
